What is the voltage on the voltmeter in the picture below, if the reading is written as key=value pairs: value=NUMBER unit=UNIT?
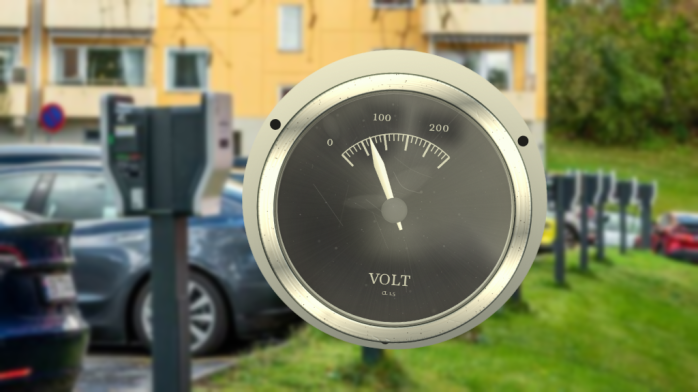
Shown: value=70 unit=V
